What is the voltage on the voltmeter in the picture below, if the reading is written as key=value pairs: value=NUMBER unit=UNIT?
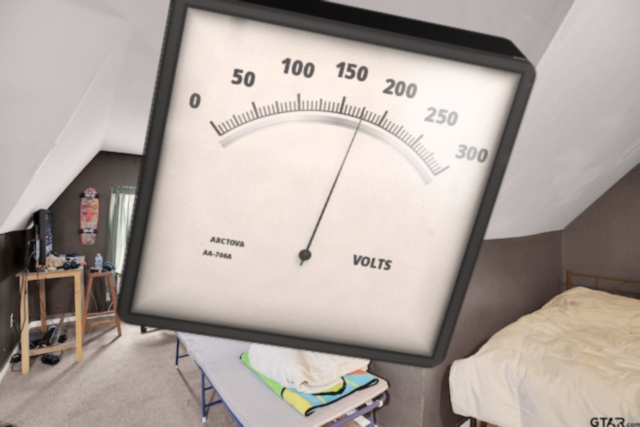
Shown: value=175 unit=V
